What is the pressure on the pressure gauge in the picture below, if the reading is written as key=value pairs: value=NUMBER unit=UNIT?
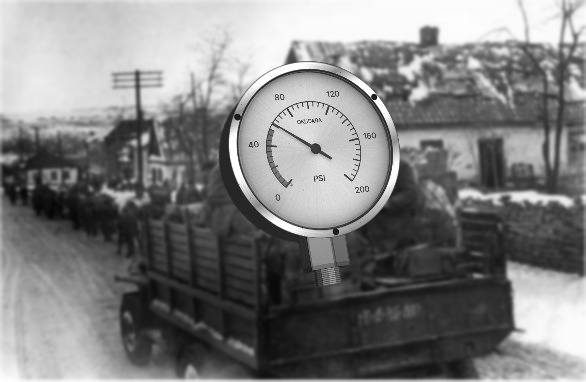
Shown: value=60 unit=psi
